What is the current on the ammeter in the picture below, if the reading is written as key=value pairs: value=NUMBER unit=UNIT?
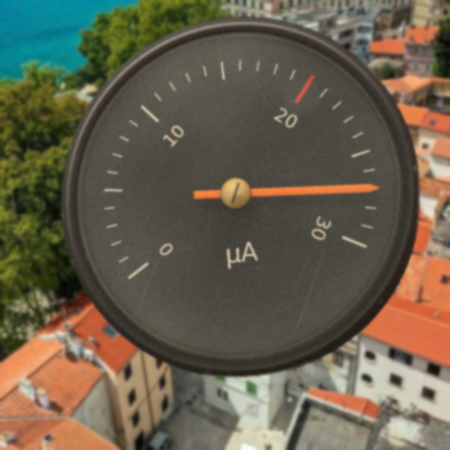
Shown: value=27 unit=µA
